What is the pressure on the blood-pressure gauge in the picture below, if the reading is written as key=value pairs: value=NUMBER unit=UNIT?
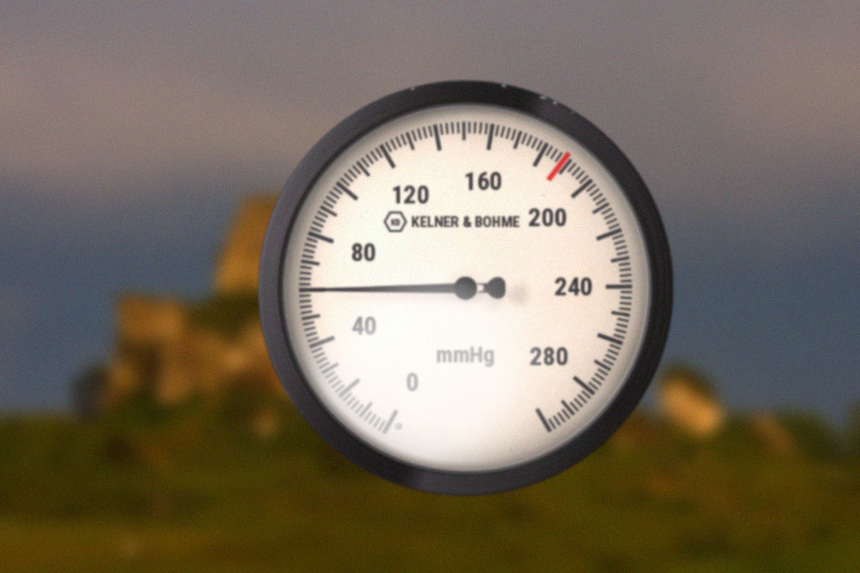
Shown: value=60 unit=mmHg
